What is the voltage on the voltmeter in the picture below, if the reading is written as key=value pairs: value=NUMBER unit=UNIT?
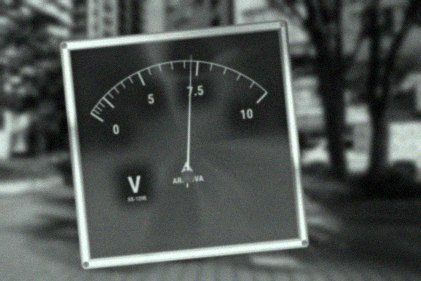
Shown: value=7.25 unit=V
